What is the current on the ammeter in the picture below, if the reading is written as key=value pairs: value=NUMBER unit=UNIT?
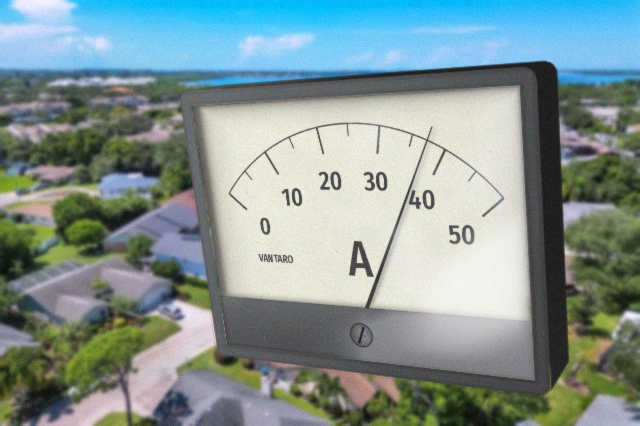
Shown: value=37.5 unit=A
